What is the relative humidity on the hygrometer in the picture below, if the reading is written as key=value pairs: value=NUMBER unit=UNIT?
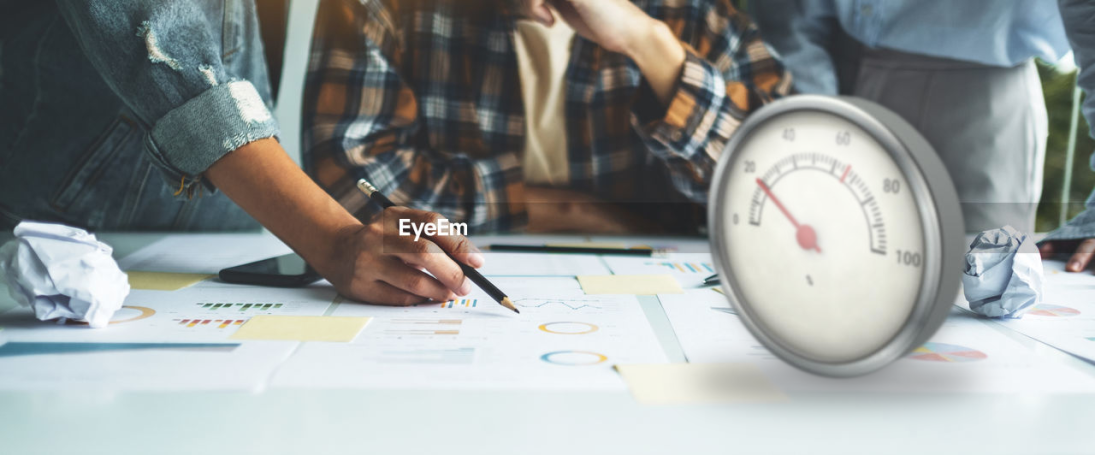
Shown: value=20 unit=%
